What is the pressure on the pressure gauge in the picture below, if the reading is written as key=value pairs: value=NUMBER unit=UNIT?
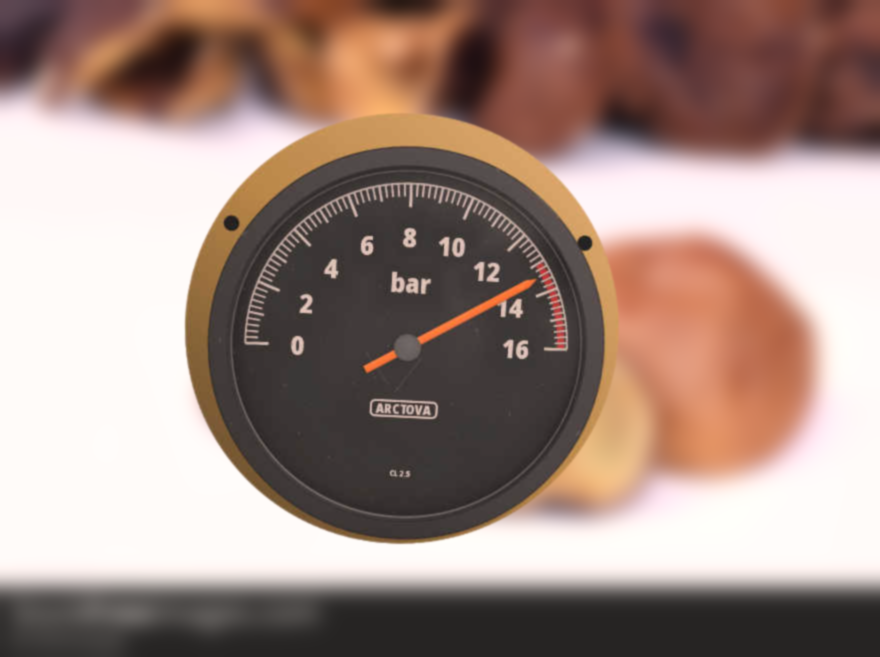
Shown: value=13.4 unit=bar
